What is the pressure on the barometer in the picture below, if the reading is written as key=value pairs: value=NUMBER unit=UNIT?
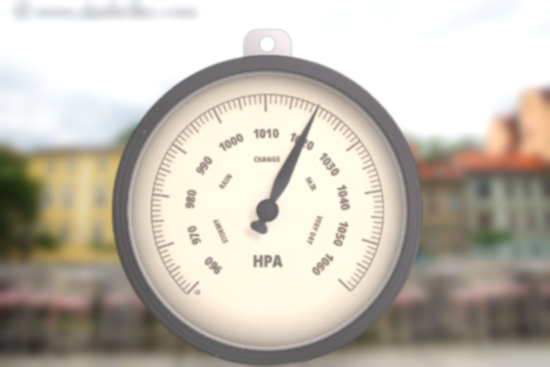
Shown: value=1020 unit=hPa
